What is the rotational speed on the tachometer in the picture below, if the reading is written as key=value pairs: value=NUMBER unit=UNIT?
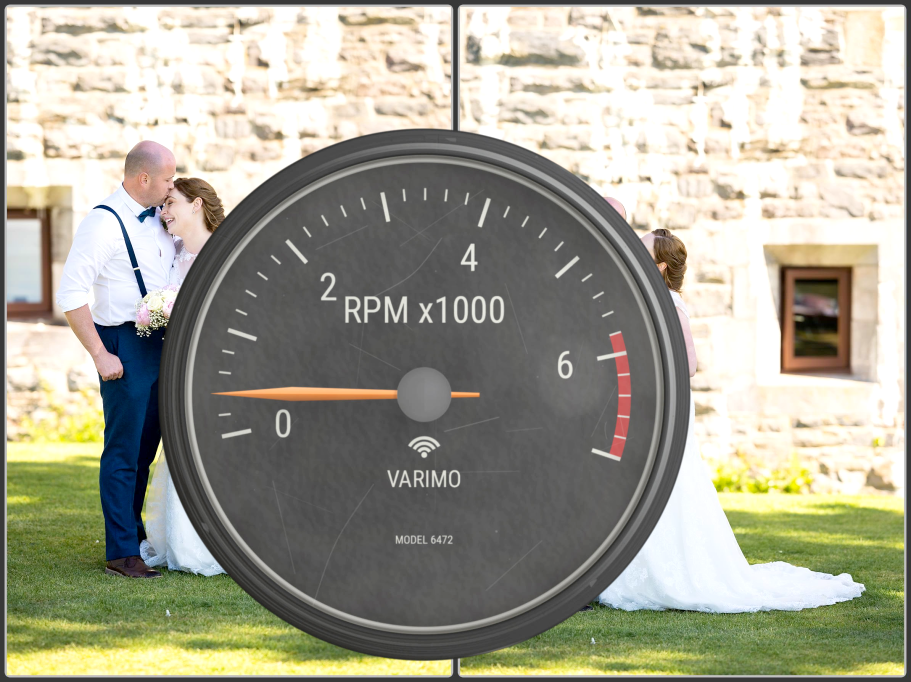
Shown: value=400 unit=rpm
